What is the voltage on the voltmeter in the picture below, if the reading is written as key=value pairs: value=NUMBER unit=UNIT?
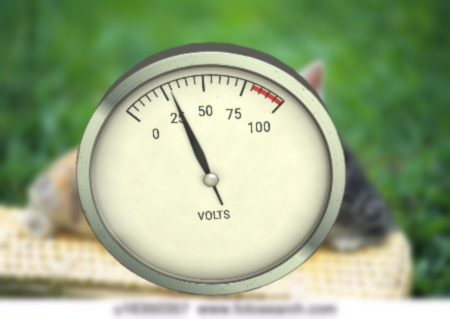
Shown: value=30 unit=V
